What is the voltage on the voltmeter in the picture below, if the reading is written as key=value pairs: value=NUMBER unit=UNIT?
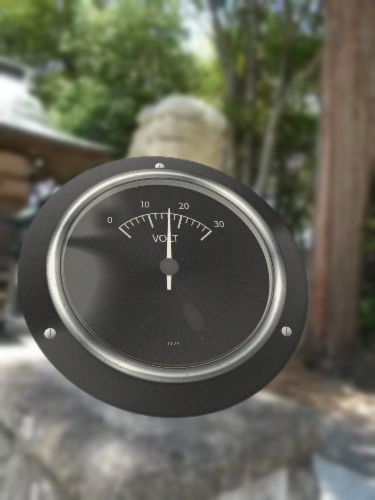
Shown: value=16 unit=V
